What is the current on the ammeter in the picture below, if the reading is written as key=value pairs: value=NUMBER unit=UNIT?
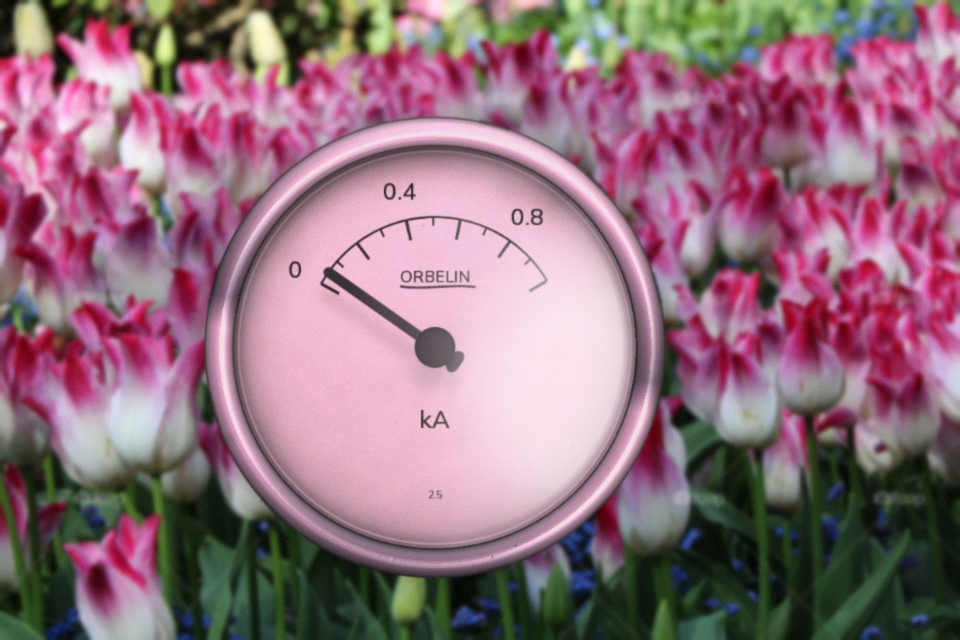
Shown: value=0.05 unit=kA
